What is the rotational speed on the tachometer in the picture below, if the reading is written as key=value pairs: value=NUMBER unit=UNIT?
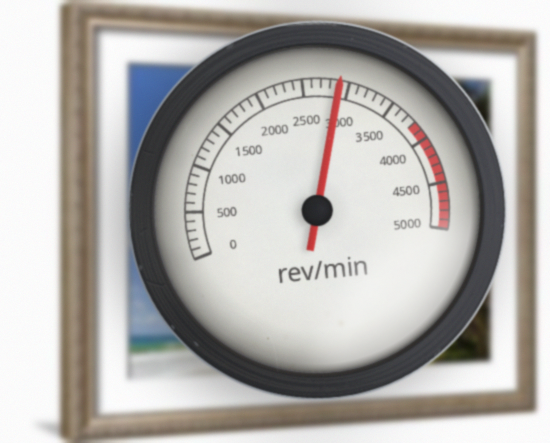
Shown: value=2900 unit=rpm
